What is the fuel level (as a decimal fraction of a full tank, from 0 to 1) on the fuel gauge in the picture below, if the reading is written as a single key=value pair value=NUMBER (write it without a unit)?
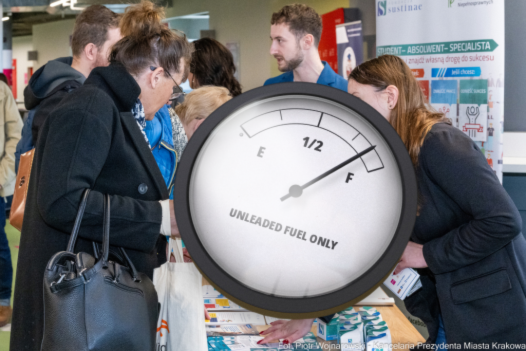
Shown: value=0.875
